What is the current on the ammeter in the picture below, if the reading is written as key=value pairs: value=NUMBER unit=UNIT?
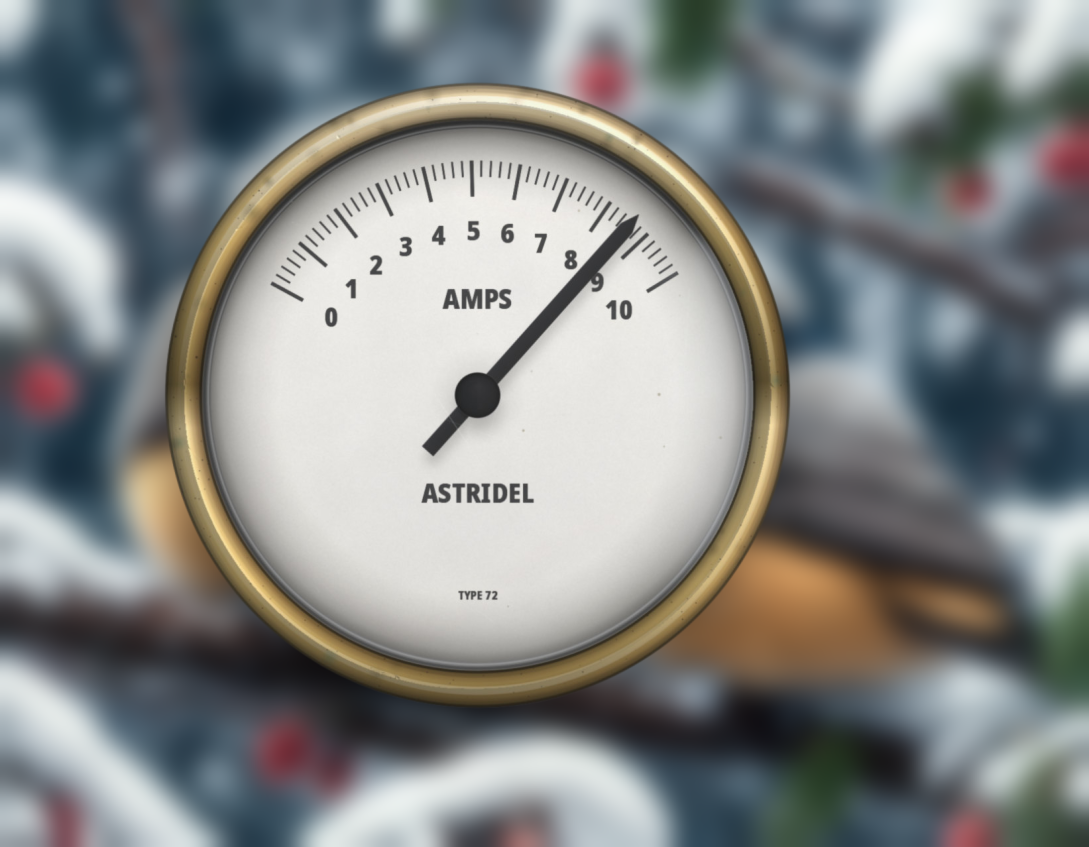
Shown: value=8.6 unit=A
